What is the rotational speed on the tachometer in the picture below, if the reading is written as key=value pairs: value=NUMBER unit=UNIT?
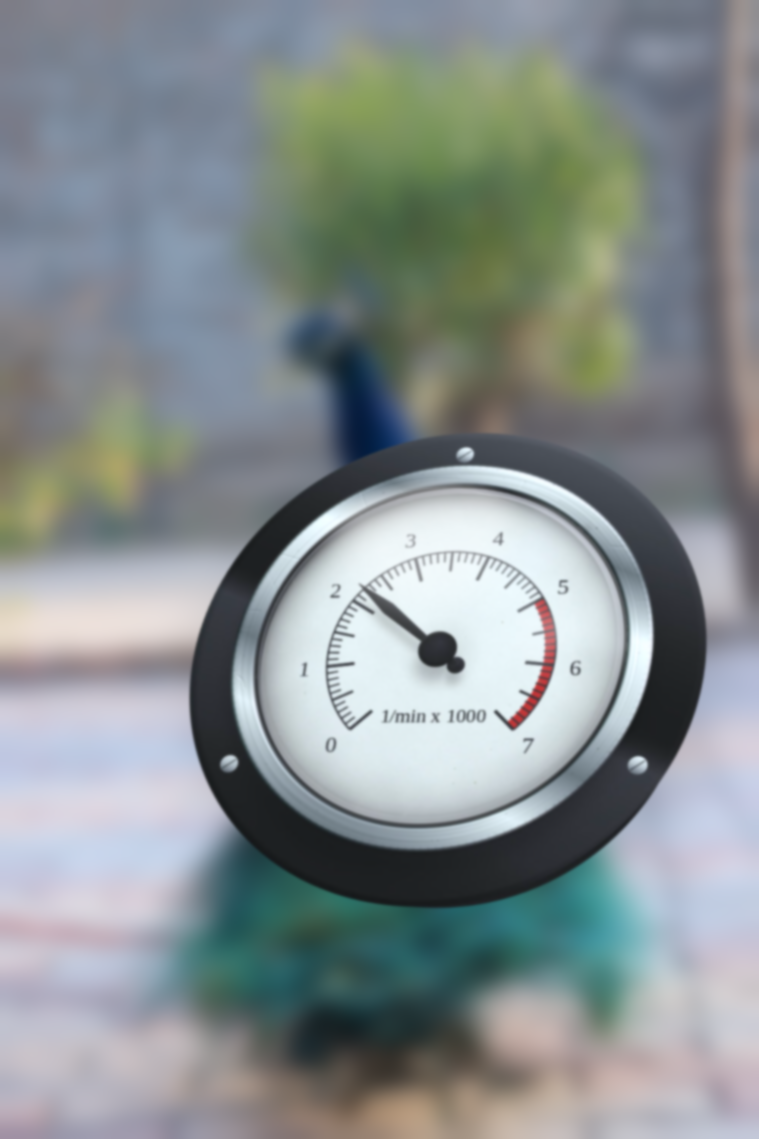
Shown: value=2200 unit=rpm
